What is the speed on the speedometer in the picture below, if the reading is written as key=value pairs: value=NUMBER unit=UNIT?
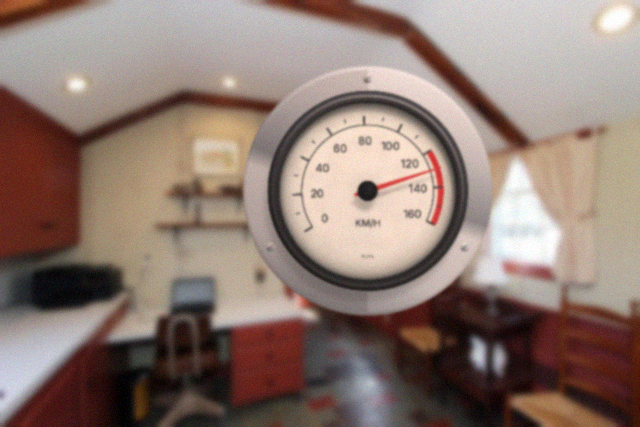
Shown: value=130 unit=km/h
